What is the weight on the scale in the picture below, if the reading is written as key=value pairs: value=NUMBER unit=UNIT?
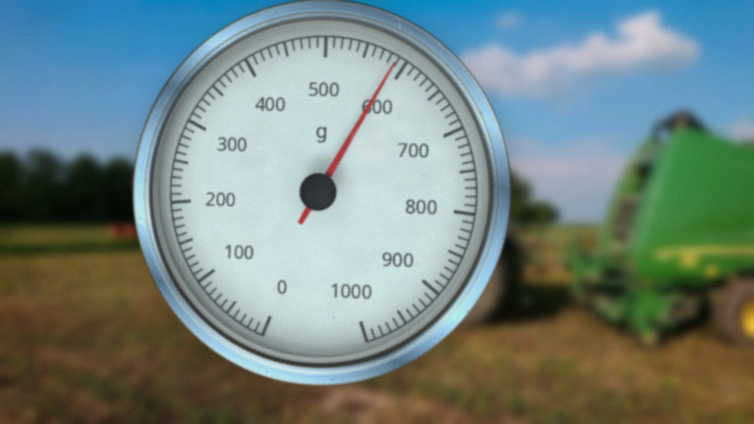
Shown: value=590 unit=g
